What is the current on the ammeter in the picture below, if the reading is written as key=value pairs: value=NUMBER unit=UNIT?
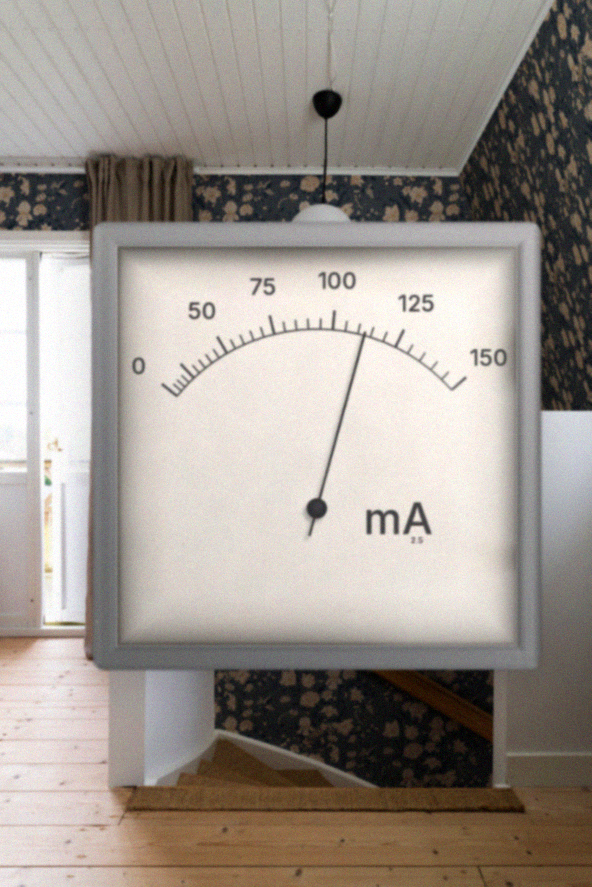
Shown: value=112.5 unit=mA
